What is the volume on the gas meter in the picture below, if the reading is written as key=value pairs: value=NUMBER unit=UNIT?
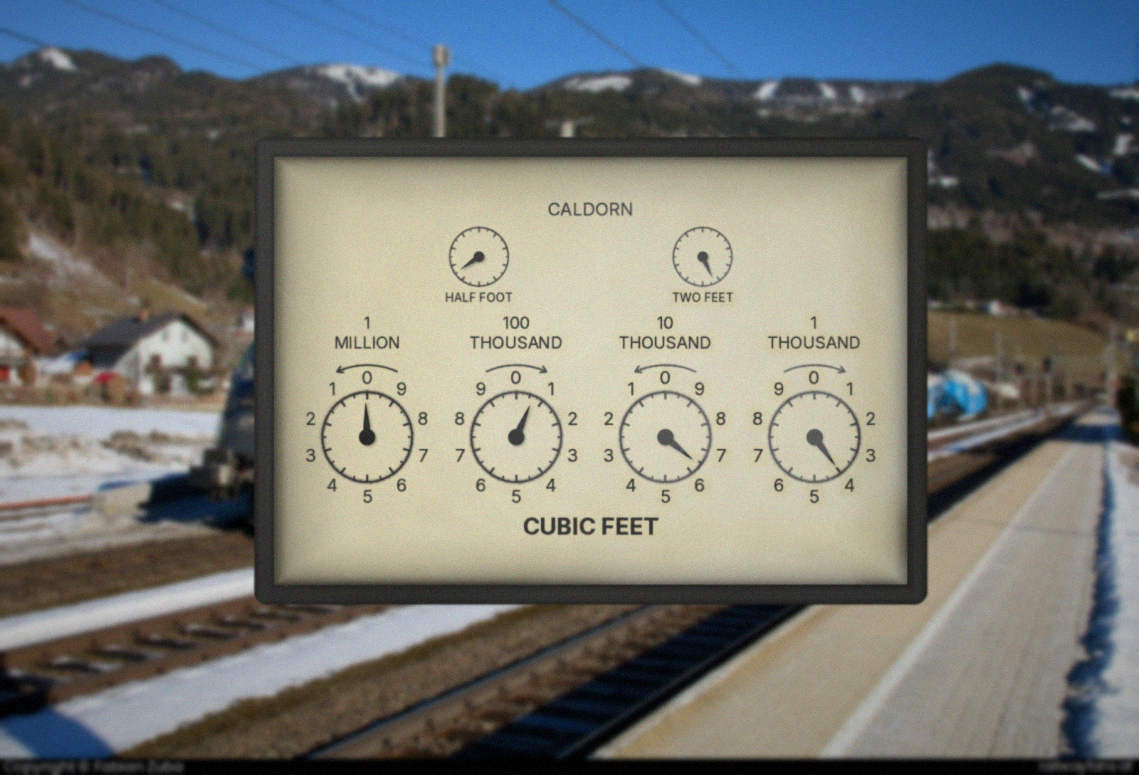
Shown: value=6400 unit=ft³
